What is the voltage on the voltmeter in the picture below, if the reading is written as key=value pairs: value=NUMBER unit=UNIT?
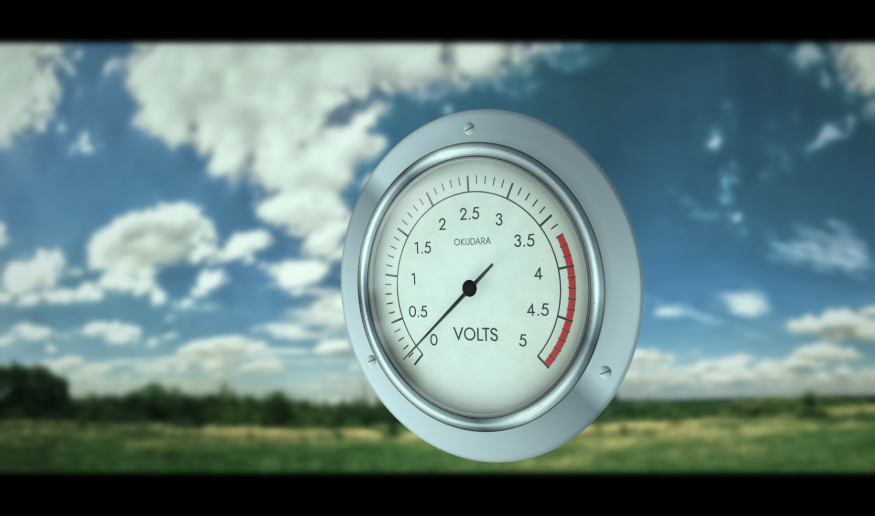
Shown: value=0.1 unit=V
